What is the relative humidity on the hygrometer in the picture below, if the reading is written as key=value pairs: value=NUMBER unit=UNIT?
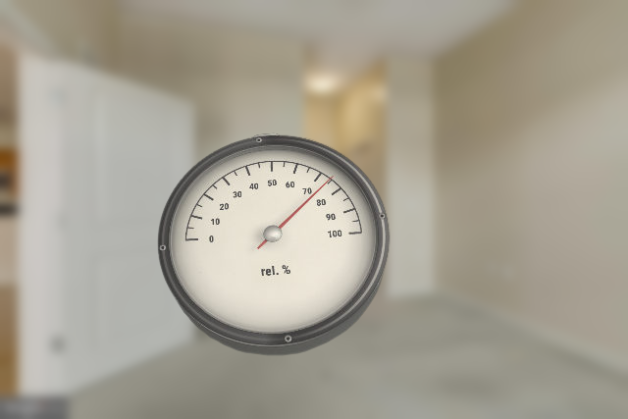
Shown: value=75 unit=%
